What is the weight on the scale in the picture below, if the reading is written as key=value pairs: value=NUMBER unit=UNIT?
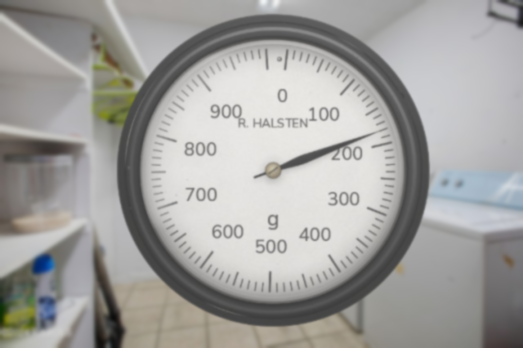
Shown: value=180 unit=g
